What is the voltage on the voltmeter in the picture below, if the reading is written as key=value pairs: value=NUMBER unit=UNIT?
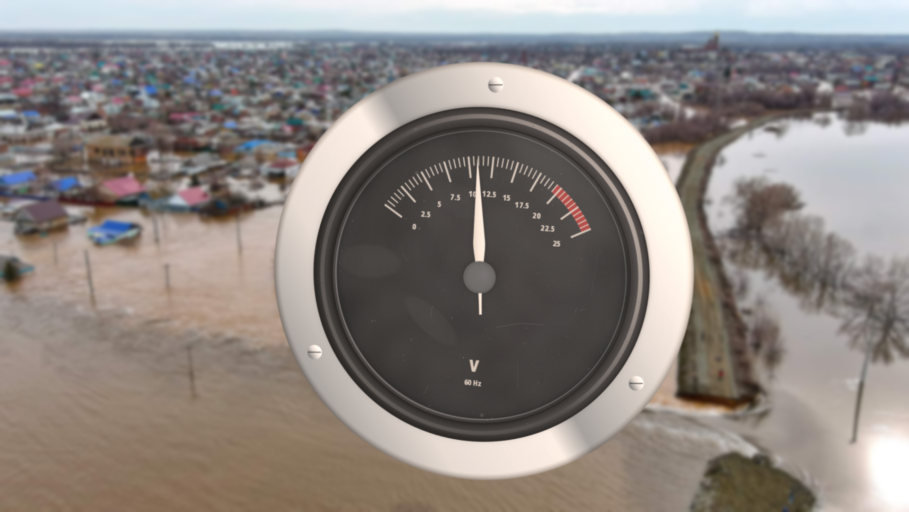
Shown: value=11 unit=V
